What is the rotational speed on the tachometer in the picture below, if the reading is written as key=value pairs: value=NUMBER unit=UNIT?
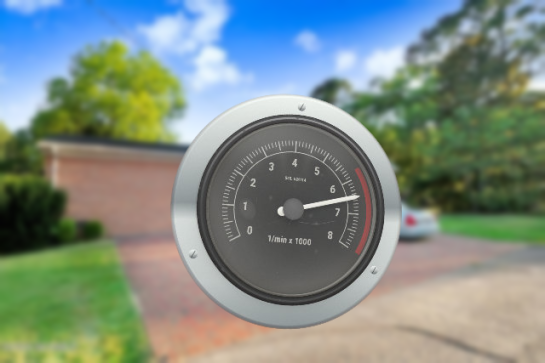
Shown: value=6500 unit=rpm
